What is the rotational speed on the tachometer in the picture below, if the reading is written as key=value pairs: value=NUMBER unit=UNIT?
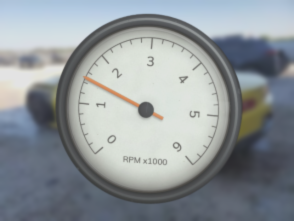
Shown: value=1500 unit=rpm
